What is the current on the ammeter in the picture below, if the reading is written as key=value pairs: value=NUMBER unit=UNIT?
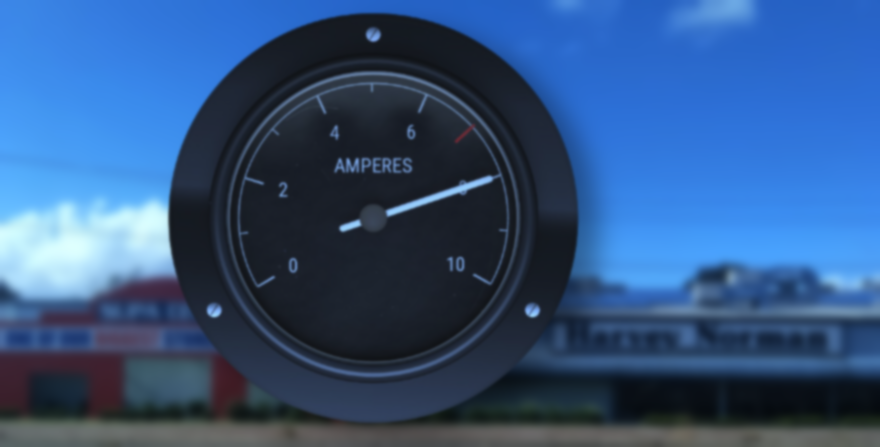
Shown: value=8 unit=A
